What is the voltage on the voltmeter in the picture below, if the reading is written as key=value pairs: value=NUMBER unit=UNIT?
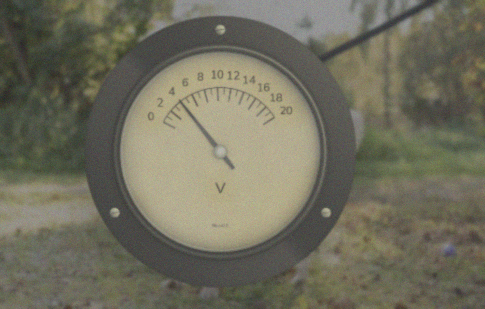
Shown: value=4 unit=V
